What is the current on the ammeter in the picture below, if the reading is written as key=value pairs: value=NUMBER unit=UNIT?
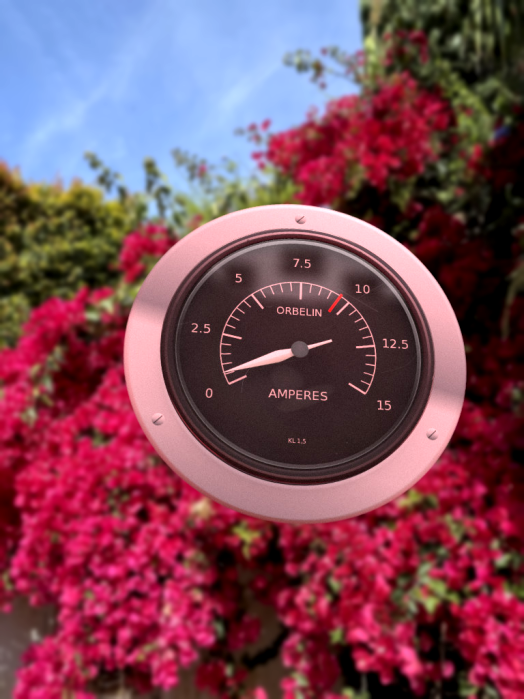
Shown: value=0.5 unit=A
